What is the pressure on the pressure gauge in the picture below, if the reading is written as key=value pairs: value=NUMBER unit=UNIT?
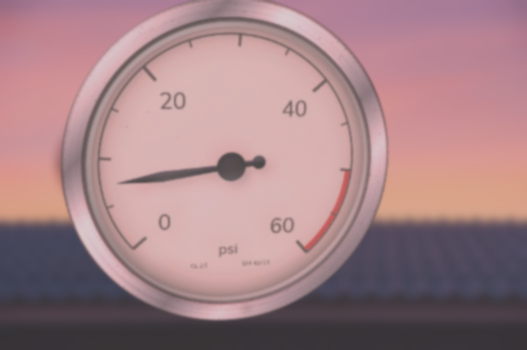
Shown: value=7.5 unit=psi
